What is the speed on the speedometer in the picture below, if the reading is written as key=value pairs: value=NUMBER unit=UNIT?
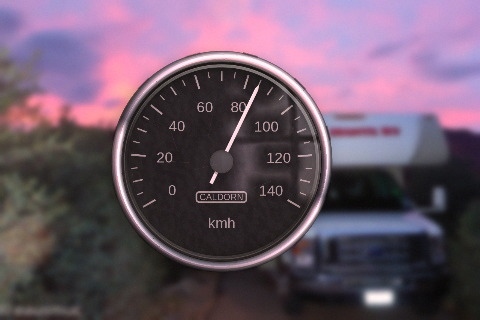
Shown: value=85 unit=km/h
